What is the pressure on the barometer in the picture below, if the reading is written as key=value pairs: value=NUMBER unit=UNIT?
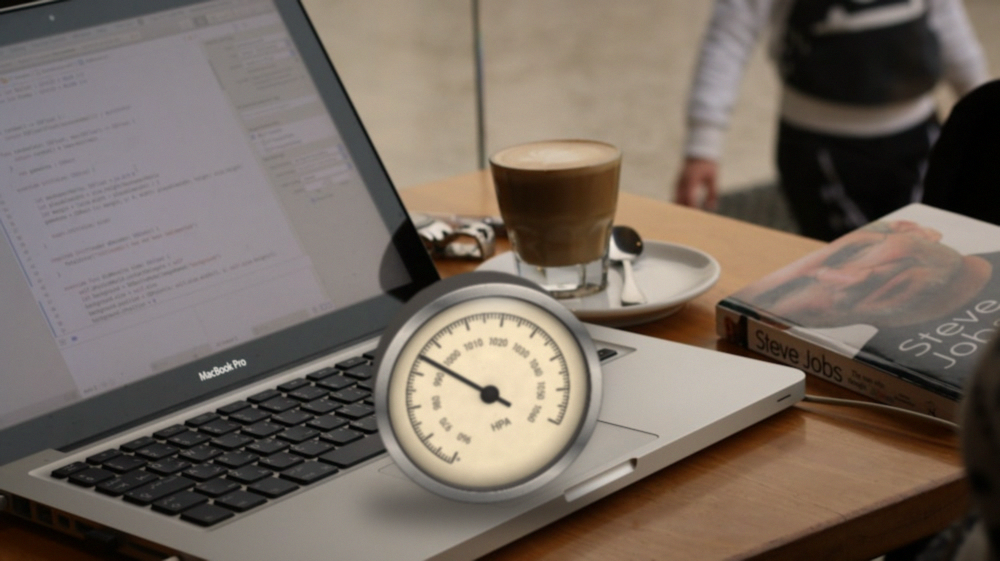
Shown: value=995 unit=hPa
